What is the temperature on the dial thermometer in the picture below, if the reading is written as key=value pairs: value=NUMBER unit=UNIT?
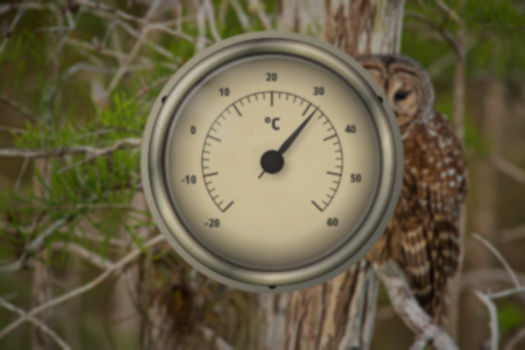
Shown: value=32 unit=°C
